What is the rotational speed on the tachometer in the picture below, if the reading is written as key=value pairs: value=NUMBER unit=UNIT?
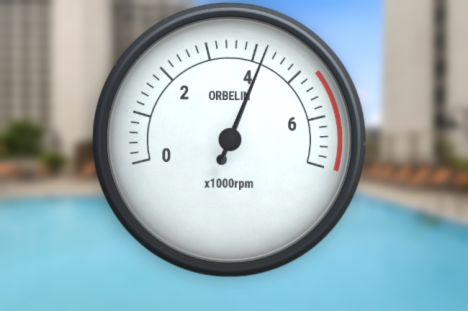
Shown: value=4200 unit=rpm
